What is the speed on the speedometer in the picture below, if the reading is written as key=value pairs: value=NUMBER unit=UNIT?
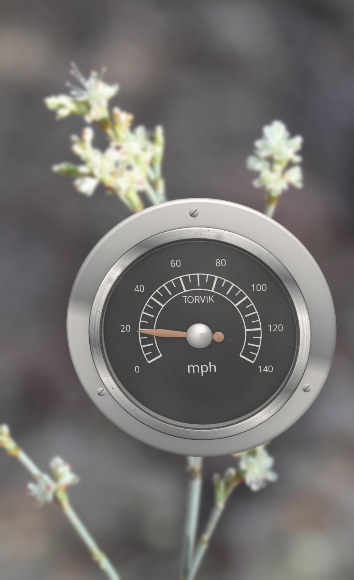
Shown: value=20 unit=mph
